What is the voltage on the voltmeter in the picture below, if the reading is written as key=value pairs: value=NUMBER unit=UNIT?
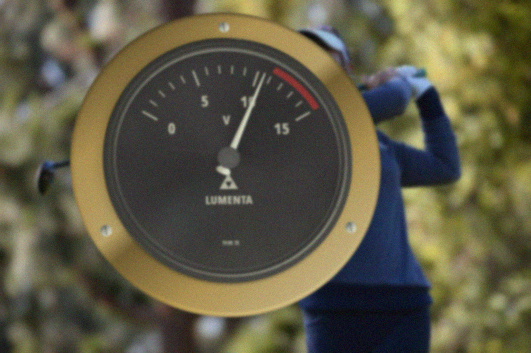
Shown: value=10.5 unit=V
